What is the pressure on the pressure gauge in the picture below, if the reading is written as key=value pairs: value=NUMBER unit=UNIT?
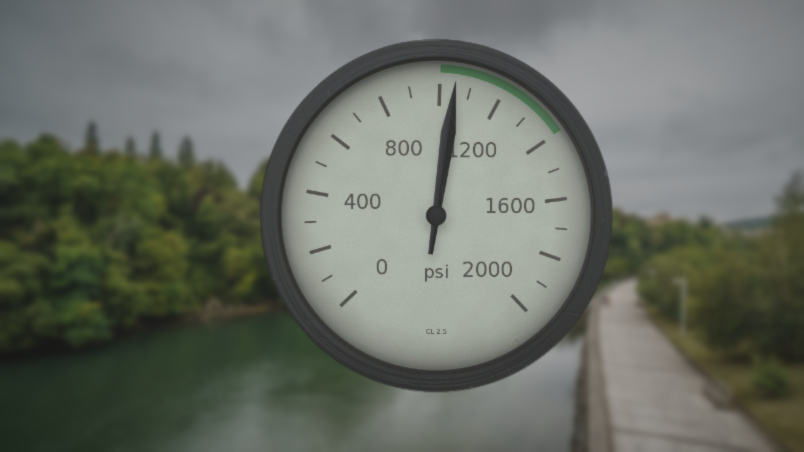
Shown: value=1050 unit=psi
